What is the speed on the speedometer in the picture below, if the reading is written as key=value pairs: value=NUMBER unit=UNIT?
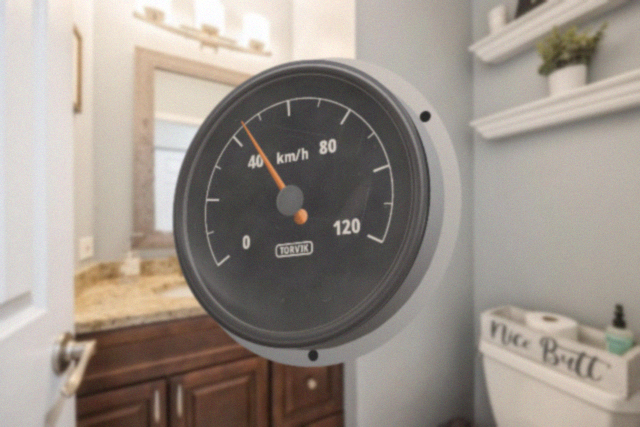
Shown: value=45 unit=km/h
